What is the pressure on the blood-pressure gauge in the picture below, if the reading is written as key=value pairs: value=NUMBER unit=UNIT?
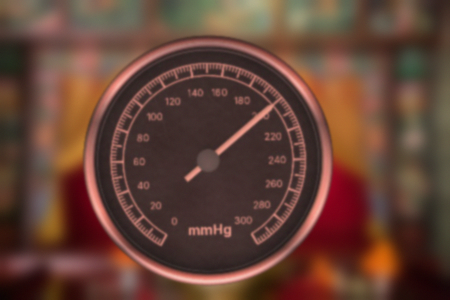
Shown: value=200 unit=mmHg
